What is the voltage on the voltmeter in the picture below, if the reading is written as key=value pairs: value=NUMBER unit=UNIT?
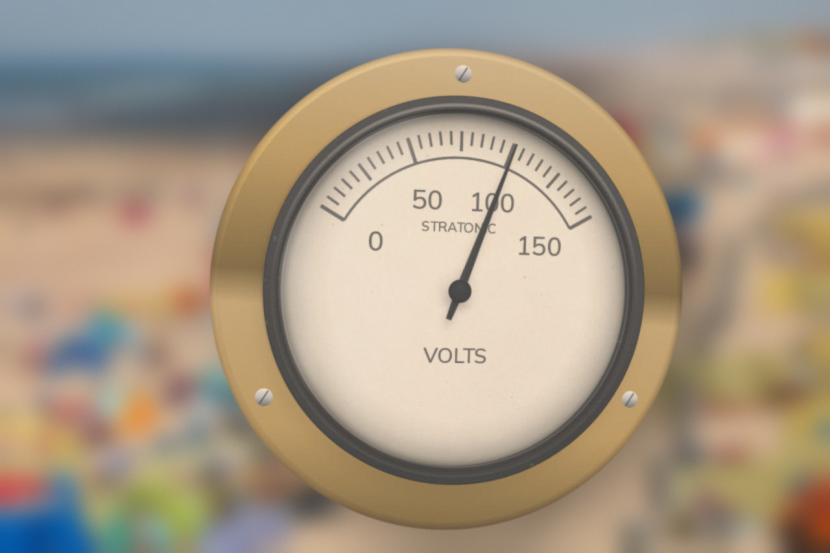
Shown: value=100 unit=V
